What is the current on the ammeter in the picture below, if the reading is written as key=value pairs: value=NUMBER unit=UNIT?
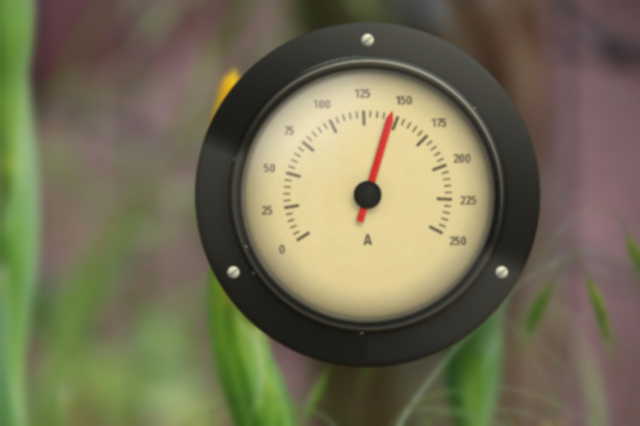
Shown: value=145 unit=A
